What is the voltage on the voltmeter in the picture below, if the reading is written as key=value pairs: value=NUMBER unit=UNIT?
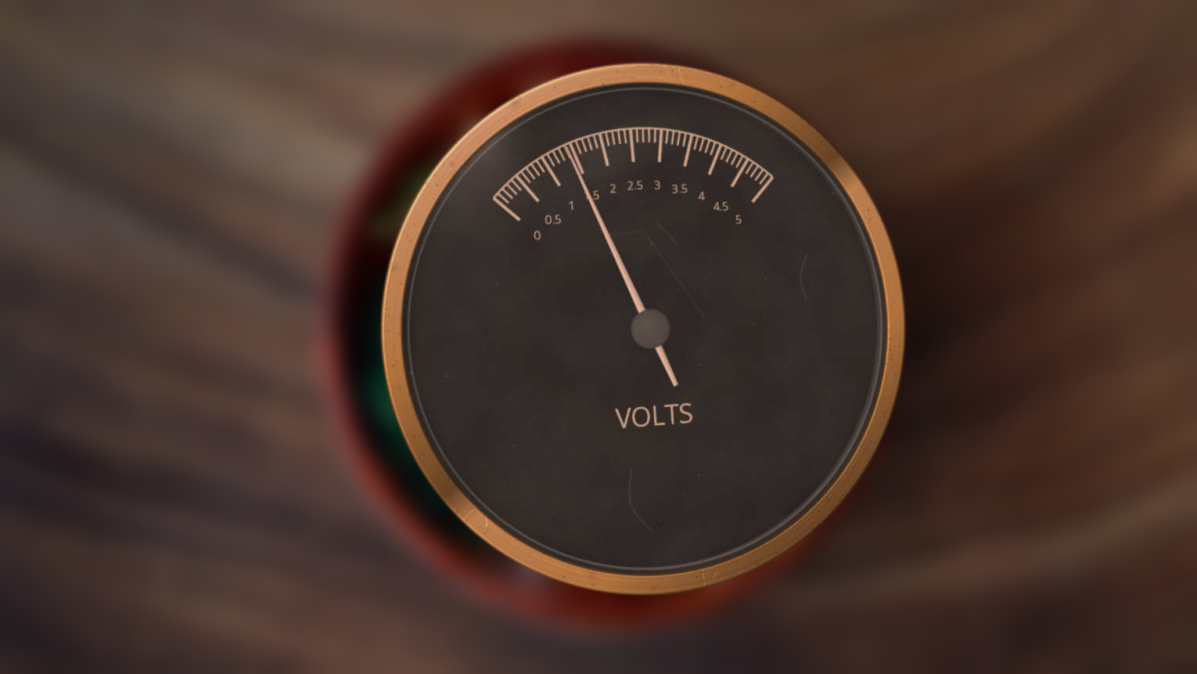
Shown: value=1.4 unit=V
